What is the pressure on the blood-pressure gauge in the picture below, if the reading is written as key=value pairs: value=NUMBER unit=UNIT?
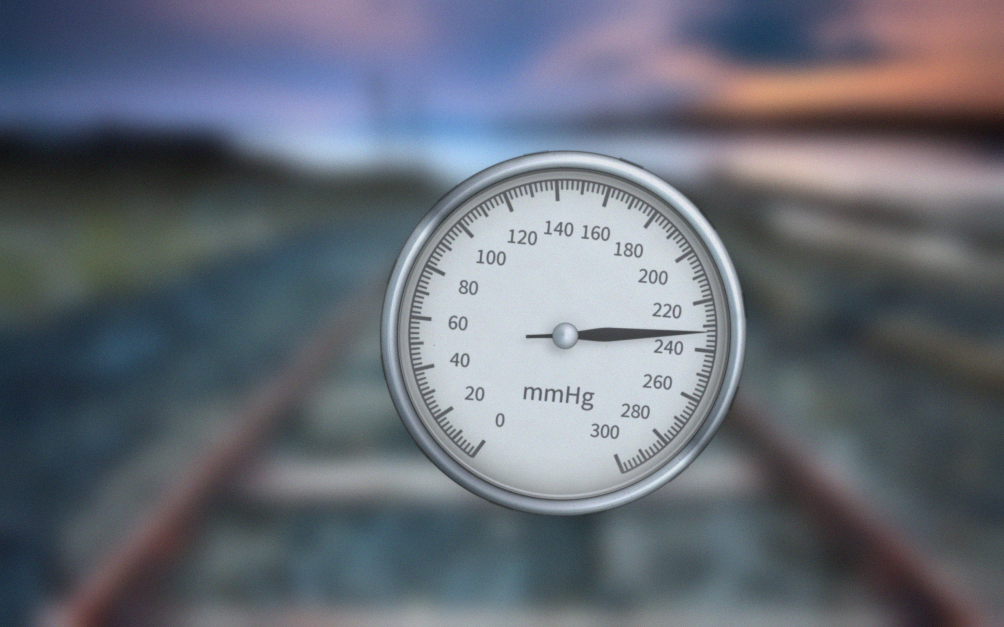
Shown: value=232 unit=mmHg
